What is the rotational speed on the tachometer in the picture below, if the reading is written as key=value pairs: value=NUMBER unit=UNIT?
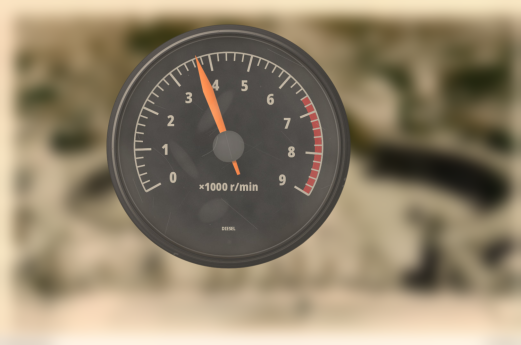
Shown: value=3700 unit=rpm
